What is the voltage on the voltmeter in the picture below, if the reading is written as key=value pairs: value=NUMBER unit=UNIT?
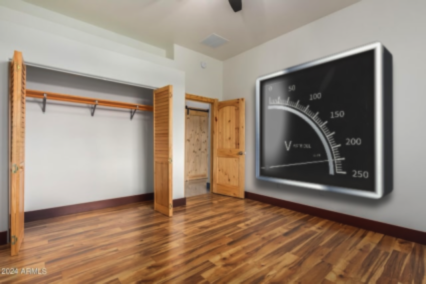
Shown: value=225 unit=V
